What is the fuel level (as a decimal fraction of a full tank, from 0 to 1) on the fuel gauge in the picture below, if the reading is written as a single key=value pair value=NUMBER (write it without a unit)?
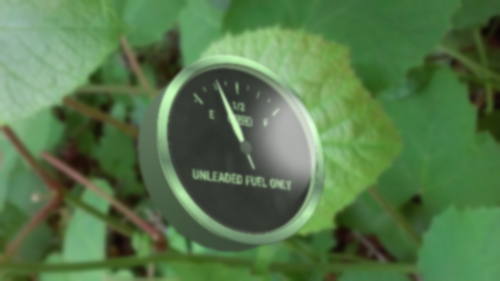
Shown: value=0.25
